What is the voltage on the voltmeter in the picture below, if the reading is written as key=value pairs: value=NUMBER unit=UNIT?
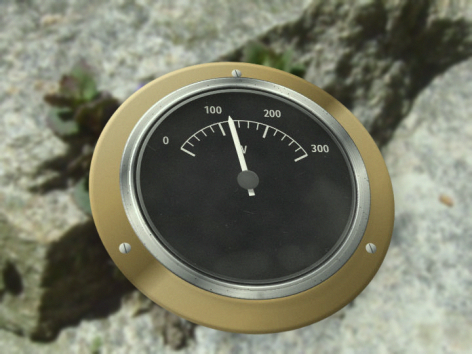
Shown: value=120 unit=V
